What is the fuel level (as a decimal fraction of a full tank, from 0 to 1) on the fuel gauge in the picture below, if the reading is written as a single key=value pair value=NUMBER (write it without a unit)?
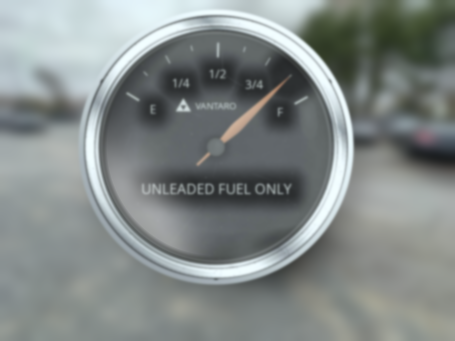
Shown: value=0.875
